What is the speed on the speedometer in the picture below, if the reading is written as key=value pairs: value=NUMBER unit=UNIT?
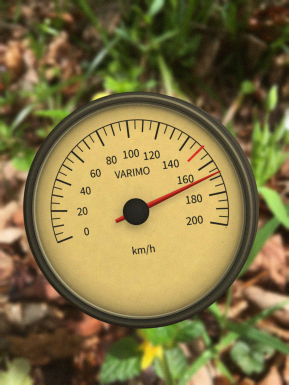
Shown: value=167.5 unit=km/h
